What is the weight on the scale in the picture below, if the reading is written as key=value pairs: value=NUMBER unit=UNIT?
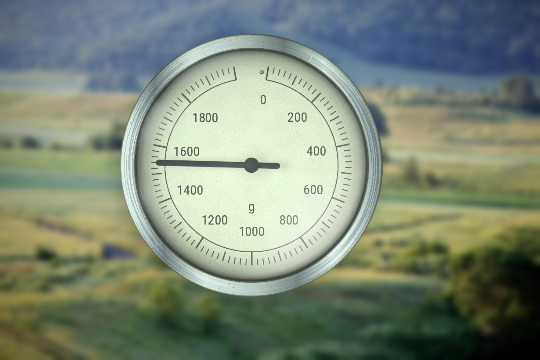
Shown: value=1540 unit=g
